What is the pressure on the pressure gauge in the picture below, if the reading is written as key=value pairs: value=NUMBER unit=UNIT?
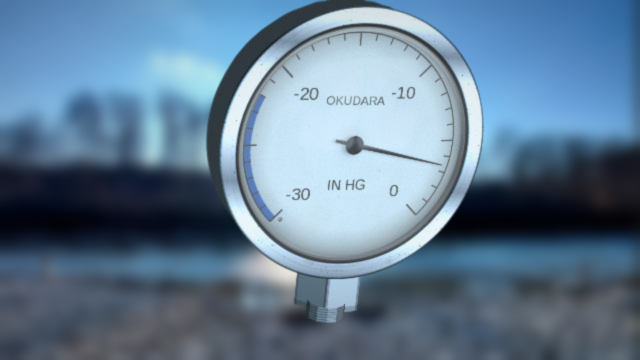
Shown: value=-3.5 unit=inHg
